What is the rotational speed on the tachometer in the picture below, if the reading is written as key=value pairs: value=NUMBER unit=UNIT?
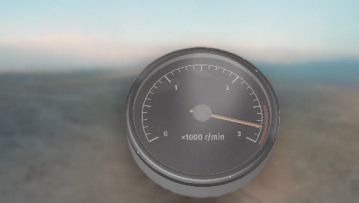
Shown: value=2800 unit=rpm
